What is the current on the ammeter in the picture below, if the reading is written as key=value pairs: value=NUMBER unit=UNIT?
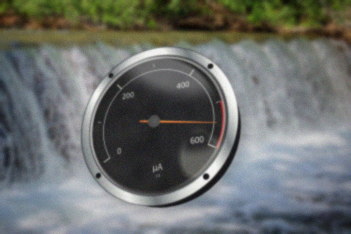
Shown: value=550 unit=µA
